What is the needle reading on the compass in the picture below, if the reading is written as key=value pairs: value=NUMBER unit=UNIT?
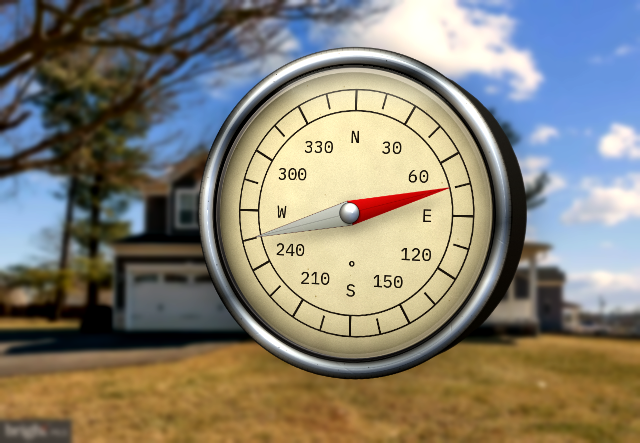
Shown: value=75 unit=°
